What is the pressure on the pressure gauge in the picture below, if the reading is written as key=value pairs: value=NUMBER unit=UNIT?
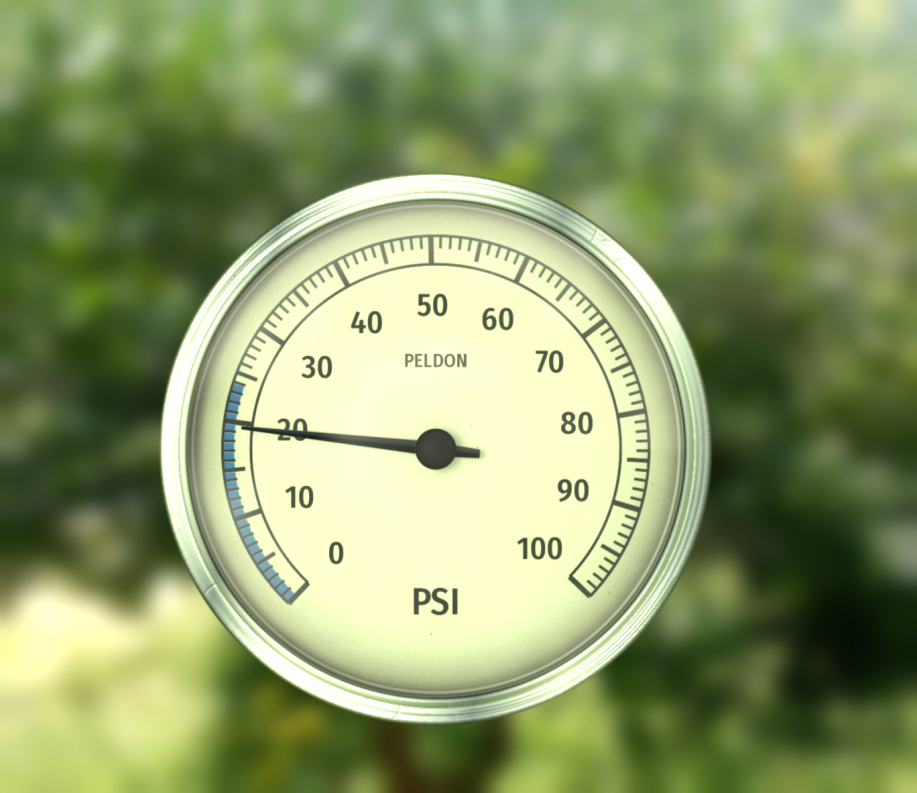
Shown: value=19.5 unit=psi
